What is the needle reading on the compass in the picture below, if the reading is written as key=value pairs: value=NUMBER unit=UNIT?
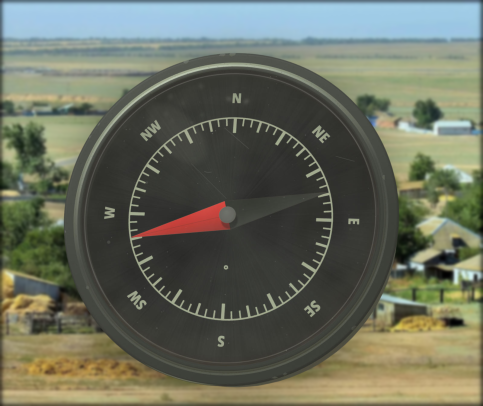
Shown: value=255 unit=°
